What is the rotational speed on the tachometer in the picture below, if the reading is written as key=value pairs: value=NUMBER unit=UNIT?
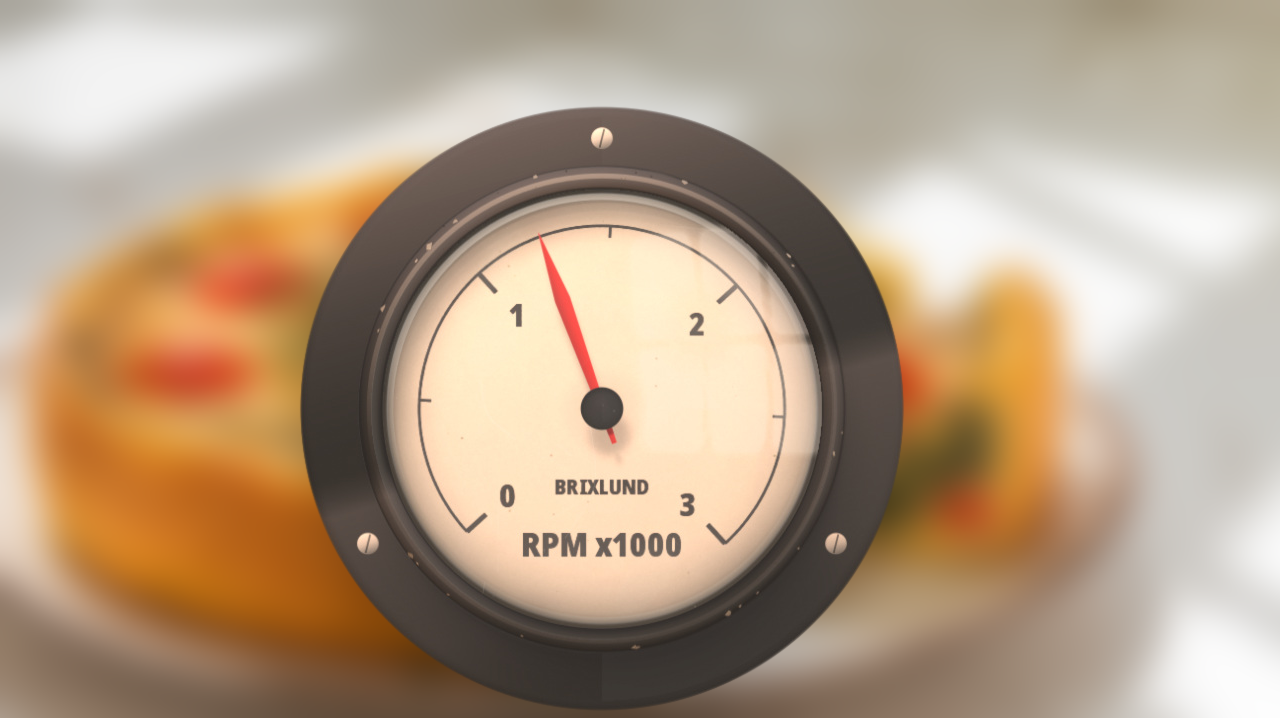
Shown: value=1250 unit=rpm
